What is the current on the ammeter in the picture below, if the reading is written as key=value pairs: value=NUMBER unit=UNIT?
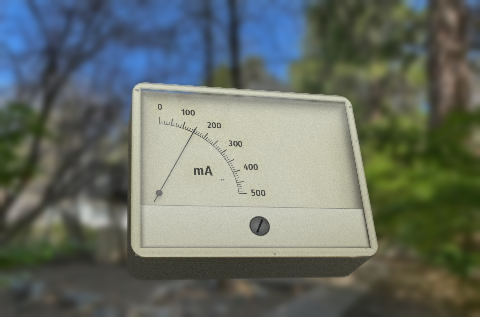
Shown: value=150 unit=mA
